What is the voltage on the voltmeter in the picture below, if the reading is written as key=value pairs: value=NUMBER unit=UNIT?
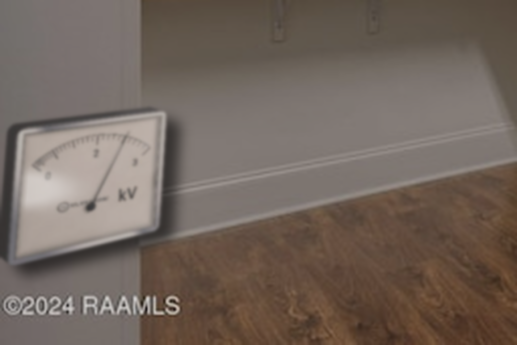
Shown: value=2.5 unit=kV
